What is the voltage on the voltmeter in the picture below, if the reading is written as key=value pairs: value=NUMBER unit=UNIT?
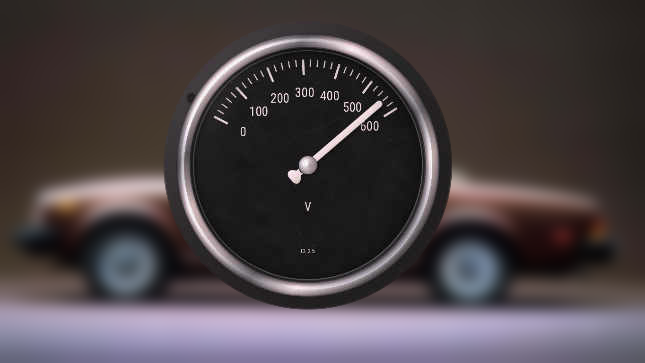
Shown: value=560 unit=V
